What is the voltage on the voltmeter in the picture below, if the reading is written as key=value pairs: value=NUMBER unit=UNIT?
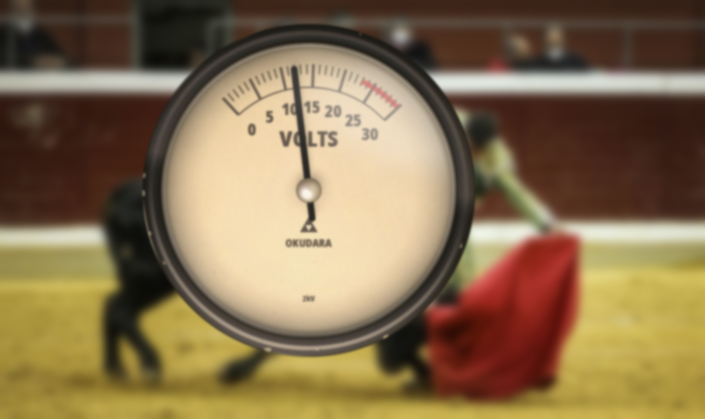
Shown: value=12 unit=V
